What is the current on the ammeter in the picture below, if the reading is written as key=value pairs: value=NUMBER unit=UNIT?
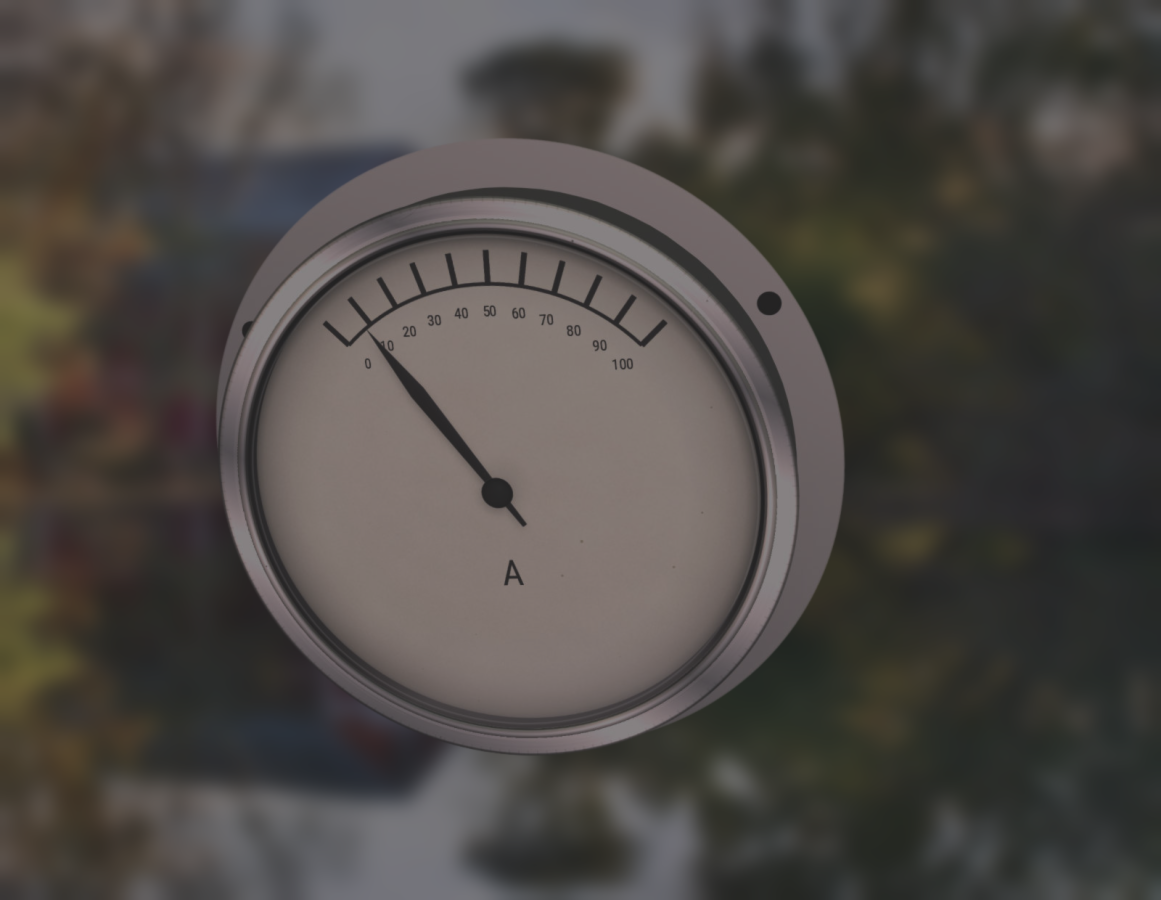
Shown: value=10 unit=A
